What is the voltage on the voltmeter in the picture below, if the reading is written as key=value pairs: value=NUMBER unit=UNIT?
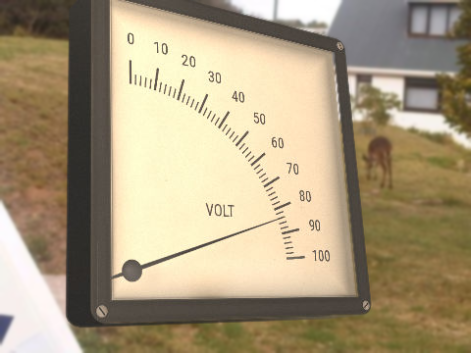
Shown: value=84 unit=V
